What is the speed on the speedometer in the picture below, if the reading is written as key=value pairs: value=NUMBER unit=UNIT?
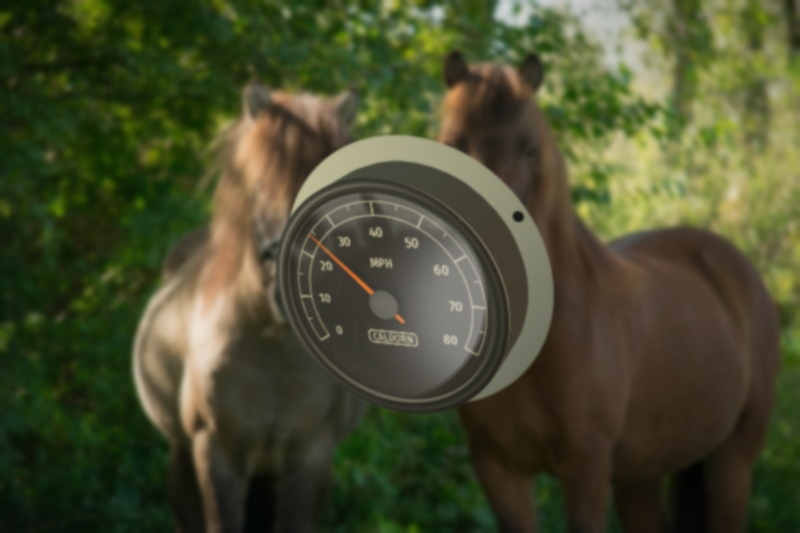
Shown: value=25 unit=mph
